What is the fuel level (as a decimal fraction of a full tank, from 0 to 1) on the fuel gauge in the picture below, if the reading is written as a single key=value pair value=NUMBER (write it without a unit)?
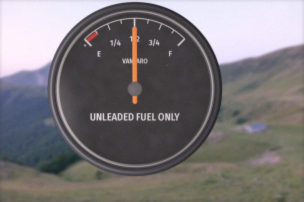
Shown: value=0.5
